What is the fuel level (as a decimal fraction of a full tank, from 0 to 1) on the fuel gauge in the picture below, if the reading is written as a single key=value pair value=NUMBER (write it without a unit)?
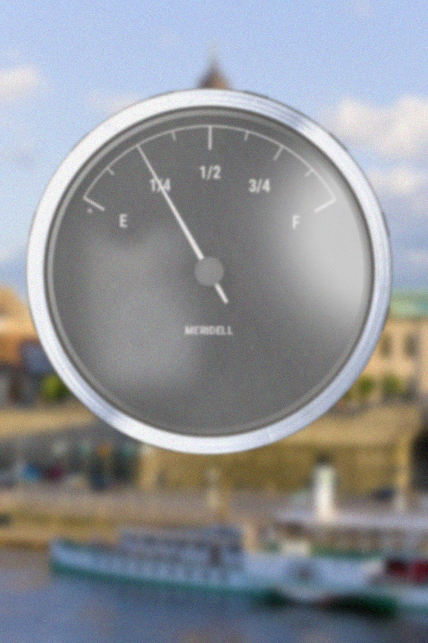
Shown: value=0.25
